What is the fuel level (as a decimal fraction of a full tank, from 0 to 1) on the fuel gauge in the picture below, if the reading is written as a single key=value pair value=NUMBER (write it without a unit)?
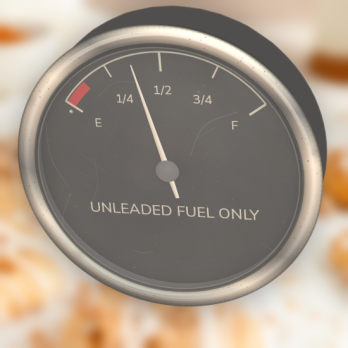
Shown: value=0.375
